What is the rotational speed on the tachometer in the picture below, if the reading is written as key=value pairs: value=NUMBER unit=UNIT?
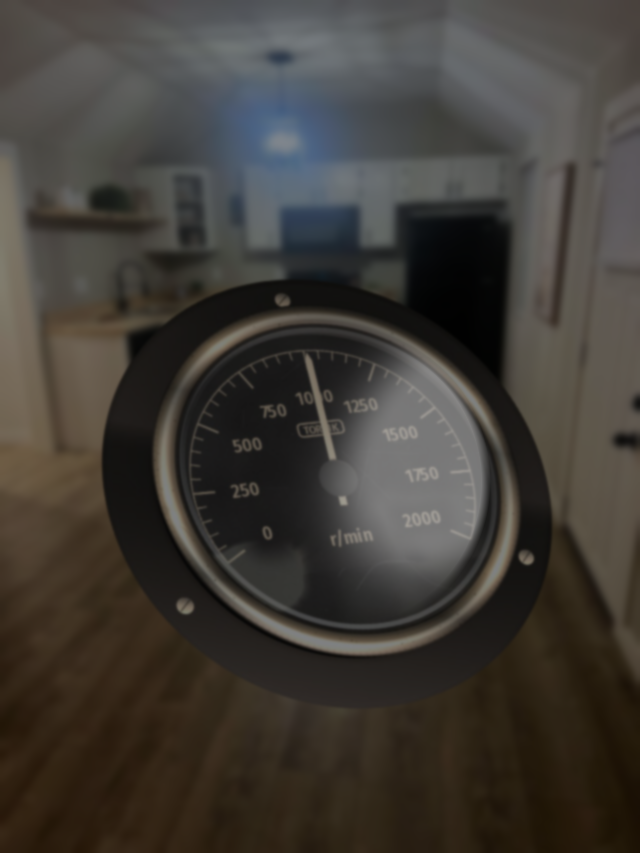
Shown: value=1000 unit=rpm
